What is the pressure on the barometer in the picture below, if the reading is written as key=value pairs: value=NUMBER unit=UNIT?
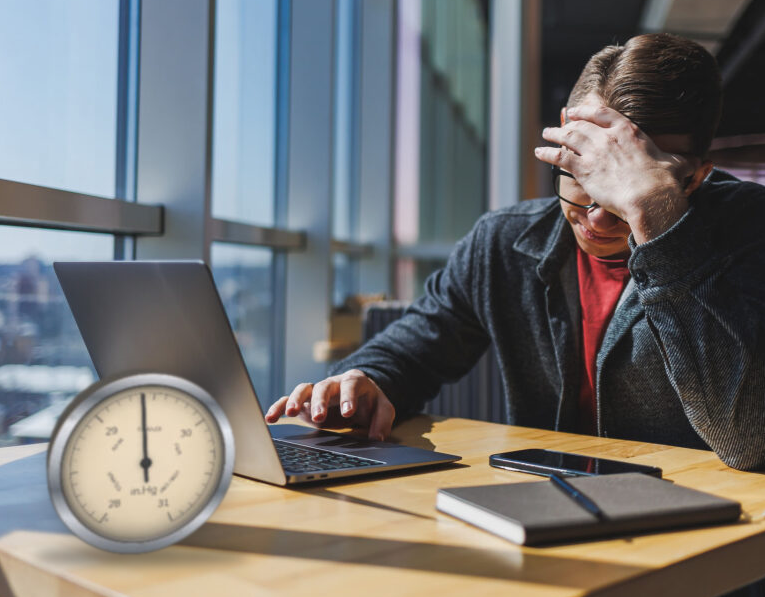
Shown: value=29.4 unit=inHg
